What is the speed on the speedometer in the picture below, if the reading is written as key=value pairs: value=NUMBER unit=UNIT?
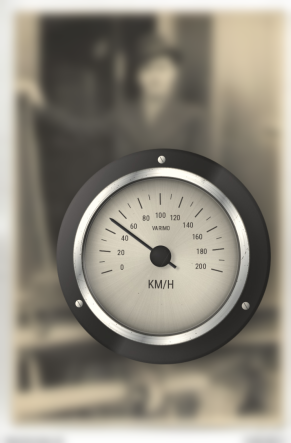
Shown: value=50 unit=km/h
